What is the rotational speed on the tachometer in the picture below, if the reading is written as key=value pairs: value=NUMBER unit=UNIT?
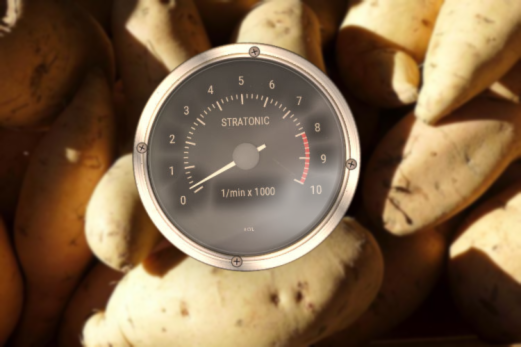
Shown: value=200 unit=rpm
